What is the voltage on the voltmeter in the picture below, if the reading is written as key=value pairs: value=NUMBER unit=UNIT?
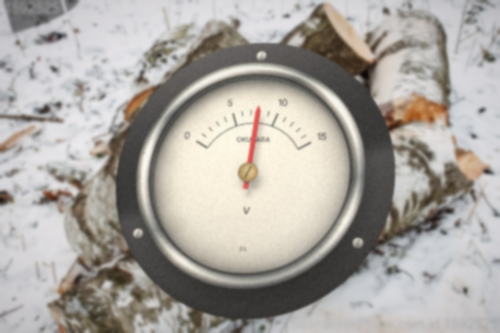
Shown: value=8 unit=V
